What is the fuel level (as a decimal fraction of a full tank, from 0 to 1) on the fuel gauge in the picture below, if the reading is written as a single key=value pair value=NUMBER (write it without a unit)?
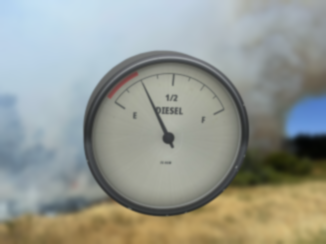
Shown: value=0.25
